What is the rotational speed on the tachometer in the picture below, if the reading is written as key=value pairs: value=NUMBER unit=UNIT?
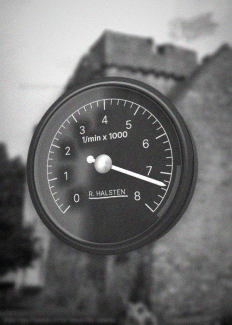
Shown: value=7300 unit=rpm
